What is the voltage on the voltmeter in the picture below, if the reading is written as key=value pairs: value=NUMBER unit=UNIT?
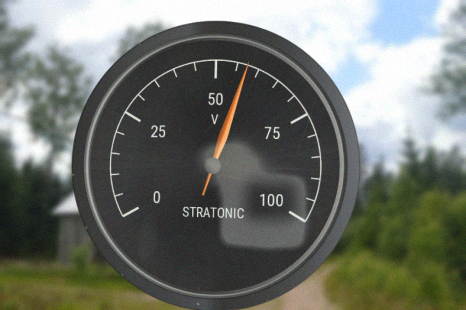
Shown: value=57.5 unit=V
